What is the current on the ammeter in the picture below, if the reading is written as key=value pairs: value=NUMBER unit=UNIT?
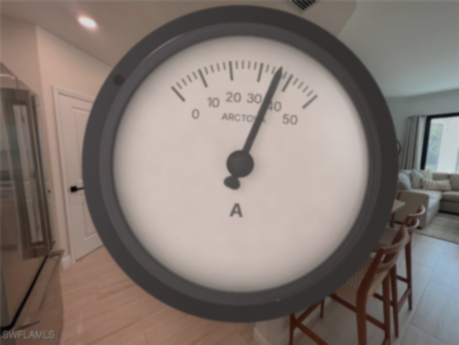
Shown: value=36 unit=A
